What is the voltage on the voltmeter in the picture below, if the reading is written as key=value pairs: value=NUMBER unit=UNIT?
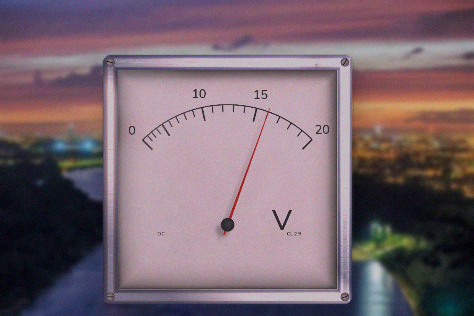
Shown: value=16 unit=V
